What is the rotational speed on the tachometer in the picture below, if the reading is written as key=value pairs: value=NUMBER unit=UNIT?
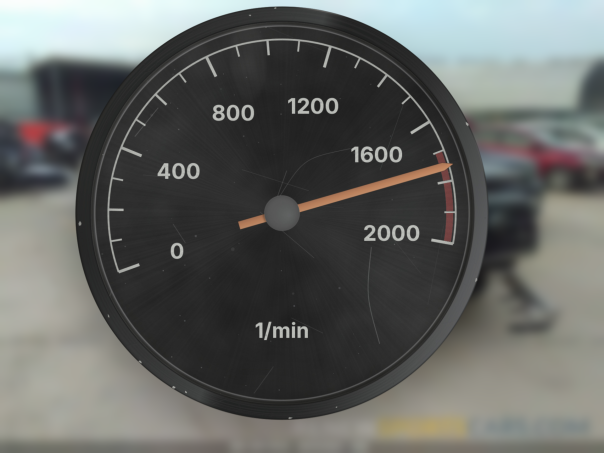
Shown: value=1750 unit=rpm
